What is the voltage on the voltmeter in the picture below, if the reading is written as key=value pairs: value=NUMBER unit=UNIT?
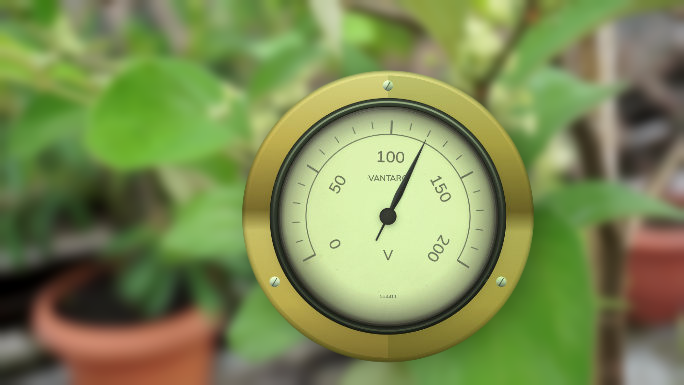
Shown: value=120 unit=V
